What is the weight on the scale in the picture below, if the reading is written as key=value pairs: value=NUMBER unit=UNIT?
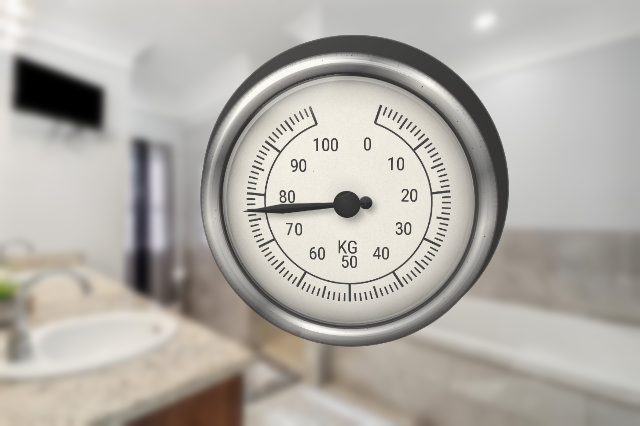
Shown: value=77 unit=kg
